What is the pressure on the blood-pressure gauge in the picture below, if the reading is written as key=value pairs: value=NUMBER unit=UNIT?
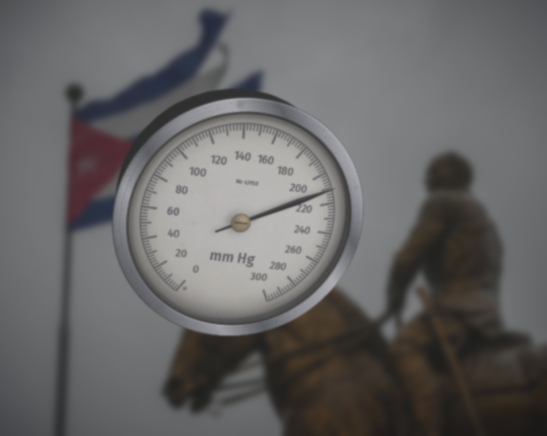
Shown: value=210 unit=mmHg
